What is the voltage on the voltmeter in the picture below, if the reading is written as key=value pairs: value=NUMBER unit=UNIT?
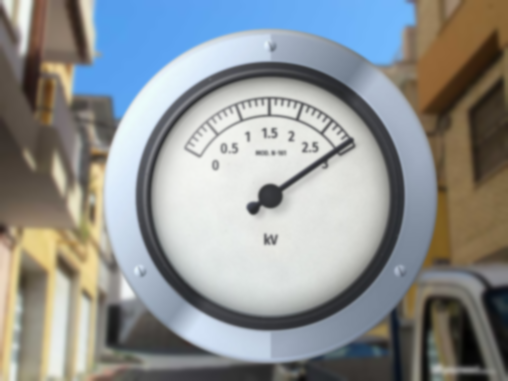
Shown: value=2.9 unit=kV
